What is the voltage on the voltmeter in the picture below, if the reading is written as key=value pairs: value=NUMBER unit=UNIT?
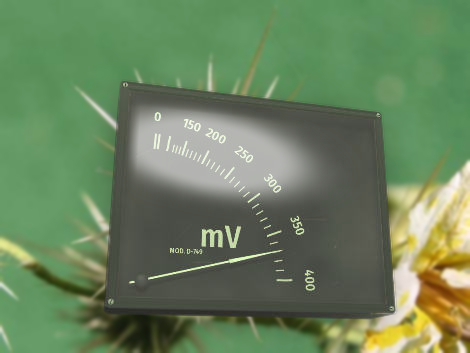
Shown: value=370 unit=mV
